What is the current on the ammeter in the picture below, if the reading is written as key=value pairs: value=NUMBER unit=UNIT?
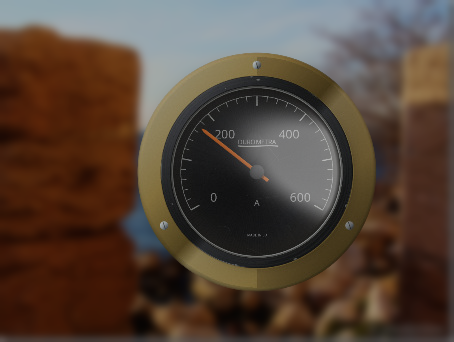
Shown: value=170 unit=A
